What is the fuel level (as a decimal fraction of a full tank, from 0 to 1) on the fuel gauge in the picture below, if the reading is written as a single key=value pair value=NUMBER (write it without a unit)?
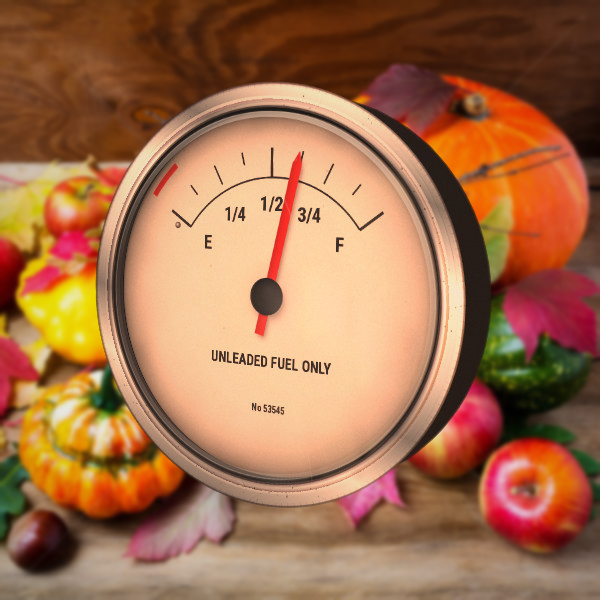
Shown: value=0.625
